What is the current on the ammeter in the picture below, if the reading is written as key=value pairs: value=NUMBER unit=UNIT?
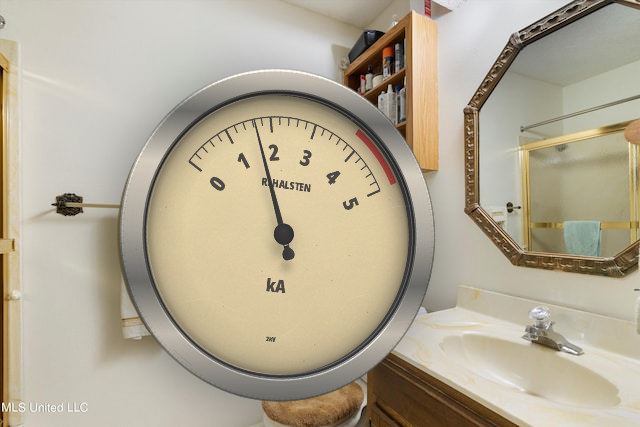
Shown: value=1.6 unit=kA
